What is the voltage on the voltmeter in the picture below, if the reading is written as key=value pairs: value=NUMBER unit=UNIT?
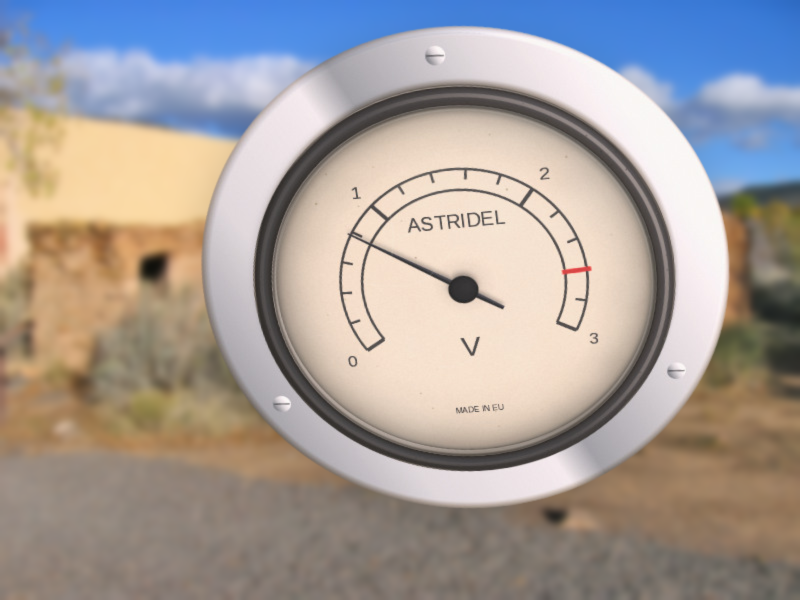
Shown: value=0.8 unit=V
